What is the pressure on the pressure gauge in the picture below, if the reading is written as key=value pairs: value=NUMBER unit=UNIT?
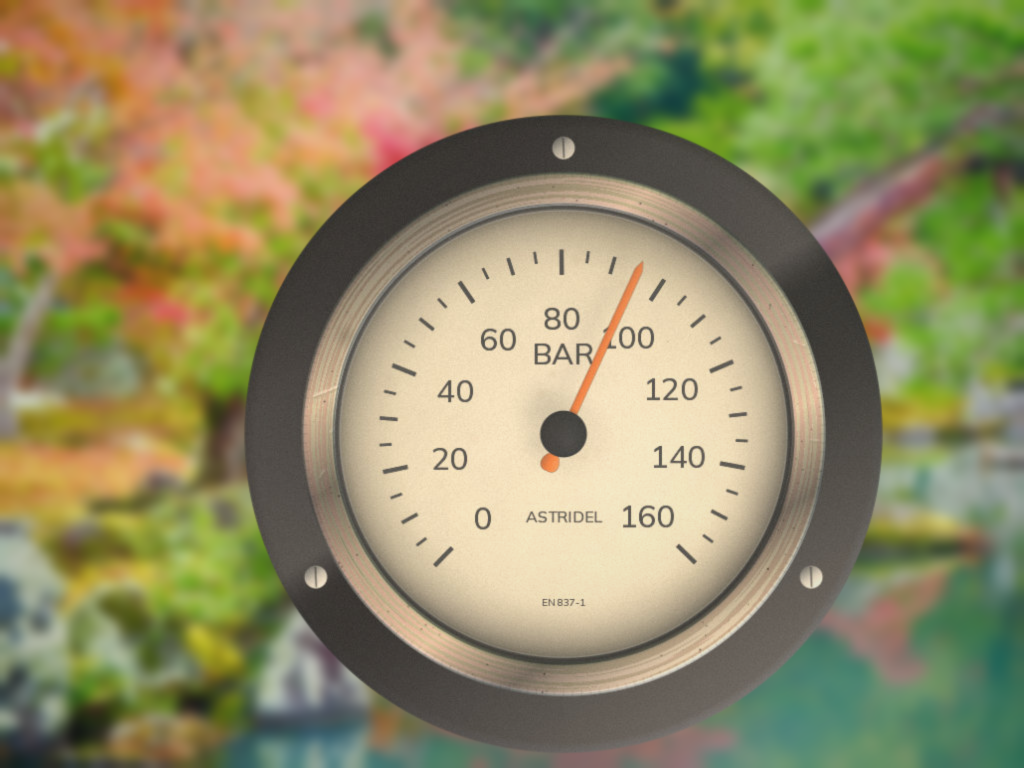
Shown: value=95 unit=bar
